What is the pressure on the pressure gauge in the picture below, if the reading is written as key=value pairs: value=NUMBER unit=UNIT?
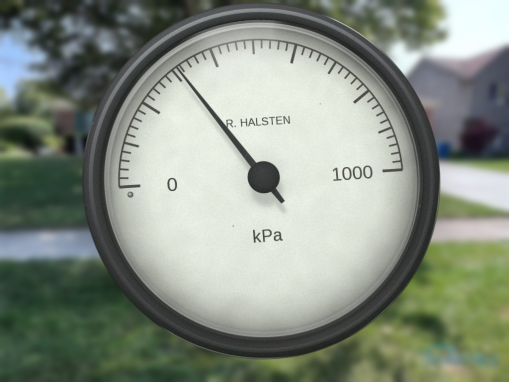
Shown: value=310 unit=kPa
